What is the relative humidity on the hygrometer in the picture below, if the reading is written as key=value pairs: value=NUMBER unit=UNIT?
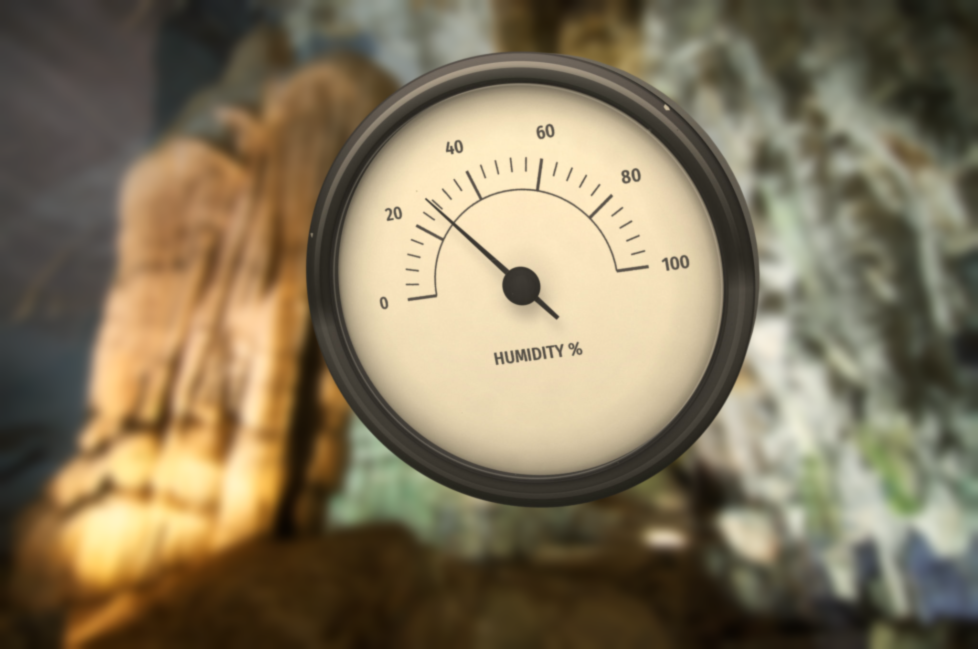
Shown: value=28 unit=%
